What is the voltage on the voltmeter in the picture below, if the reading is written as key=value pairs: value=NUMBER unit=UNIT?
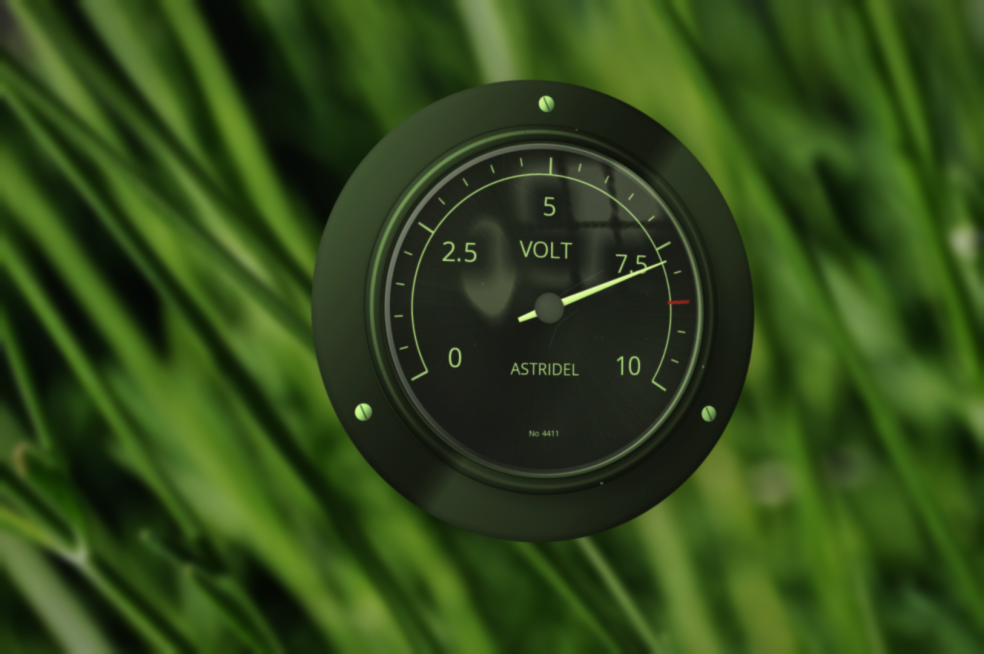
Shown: value=7.75 unit=V
